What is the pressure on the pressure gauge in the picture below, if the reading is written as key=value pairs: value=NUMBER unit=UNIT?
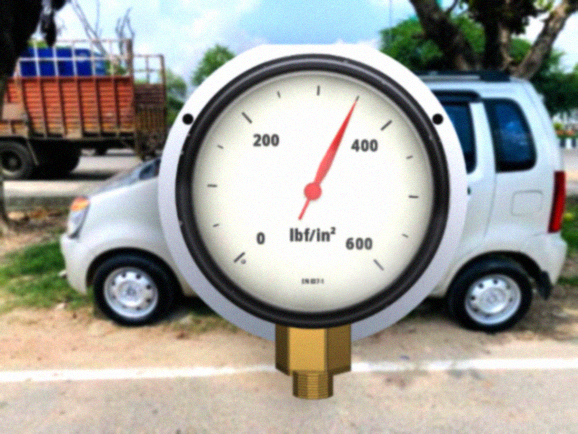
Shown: value=350 unit=psi
